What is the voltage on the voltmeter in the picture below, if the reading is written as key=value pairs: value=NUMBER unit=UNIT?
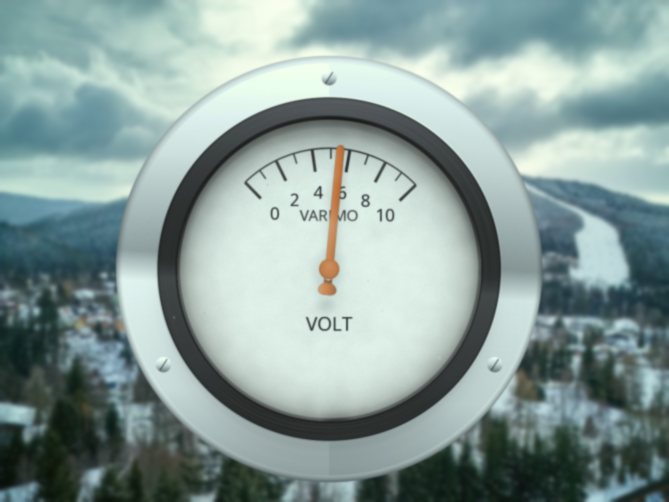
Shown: value=5.5 unit=V
